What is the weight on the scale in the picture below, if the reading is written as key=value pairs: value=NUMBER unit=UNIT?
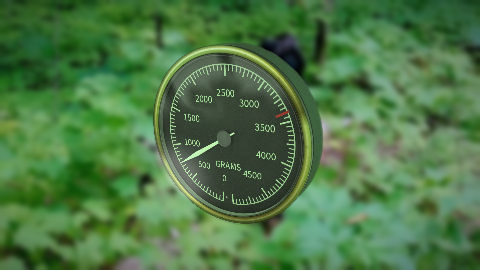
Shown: value=750 unit=g
